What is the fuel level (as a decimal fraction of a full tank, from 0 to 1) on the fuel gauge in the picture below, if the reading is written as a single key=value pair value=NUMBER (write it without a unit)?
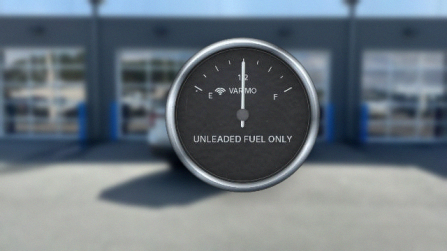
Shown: value=0.5
